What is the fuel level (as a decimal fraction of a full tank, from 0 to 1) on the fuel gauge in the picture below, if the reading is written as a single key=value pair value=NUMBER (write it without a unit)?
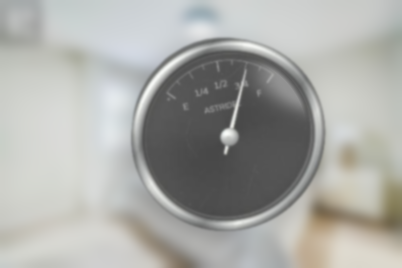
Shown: value=0.75
